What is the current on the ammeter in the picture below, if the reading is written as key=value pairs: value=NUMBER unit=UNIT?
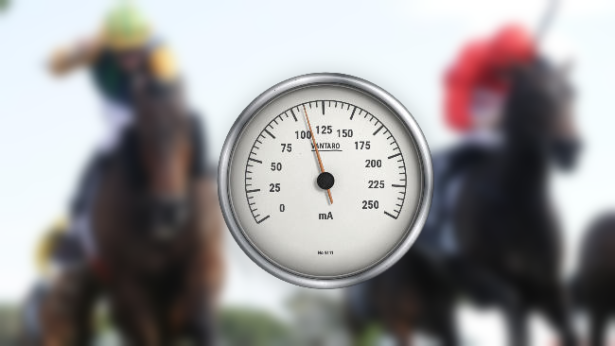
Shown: value=110 unit=mA
